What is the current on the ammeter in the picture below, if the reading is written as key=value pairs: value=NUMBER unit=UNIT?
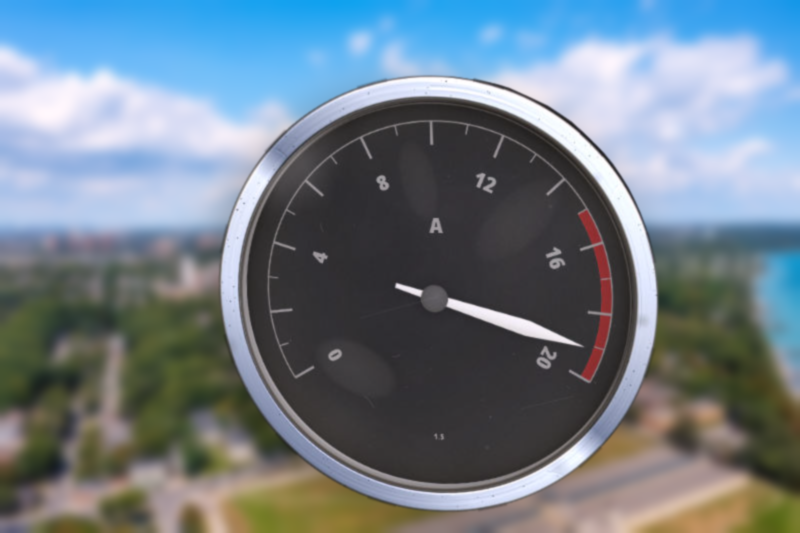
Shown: value=19 unit=A
